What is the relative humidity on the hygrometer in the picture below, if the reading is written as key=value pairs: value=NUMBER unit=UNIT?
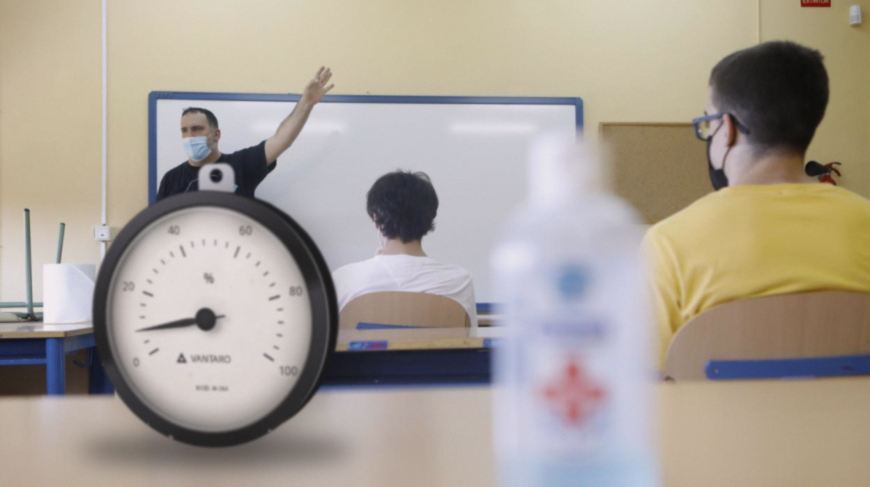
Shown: value=8 unit=%
